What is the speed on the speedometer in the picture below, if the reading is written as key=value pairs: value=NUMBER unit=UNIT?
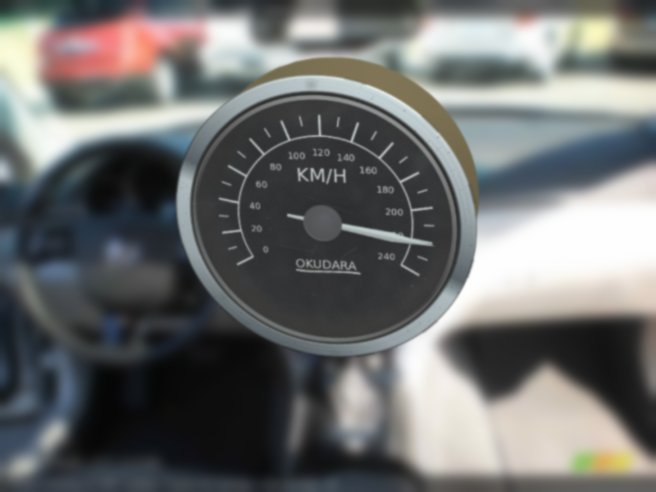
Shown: value=220 unit=km/h
